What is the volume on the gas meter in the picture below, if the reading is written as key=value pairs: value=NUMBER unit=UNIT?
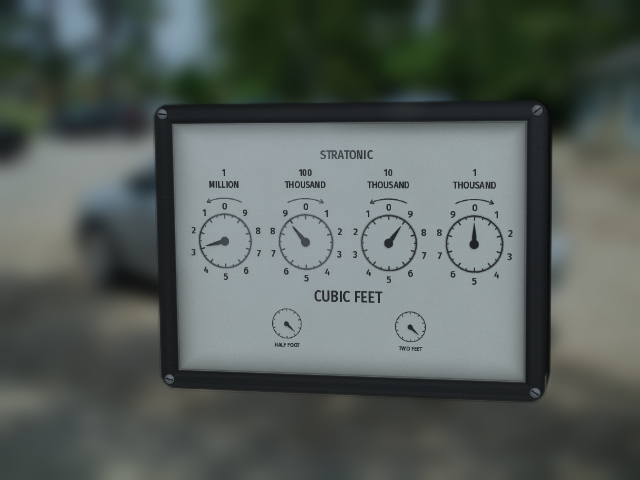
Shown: value=289000 unit=ft³
